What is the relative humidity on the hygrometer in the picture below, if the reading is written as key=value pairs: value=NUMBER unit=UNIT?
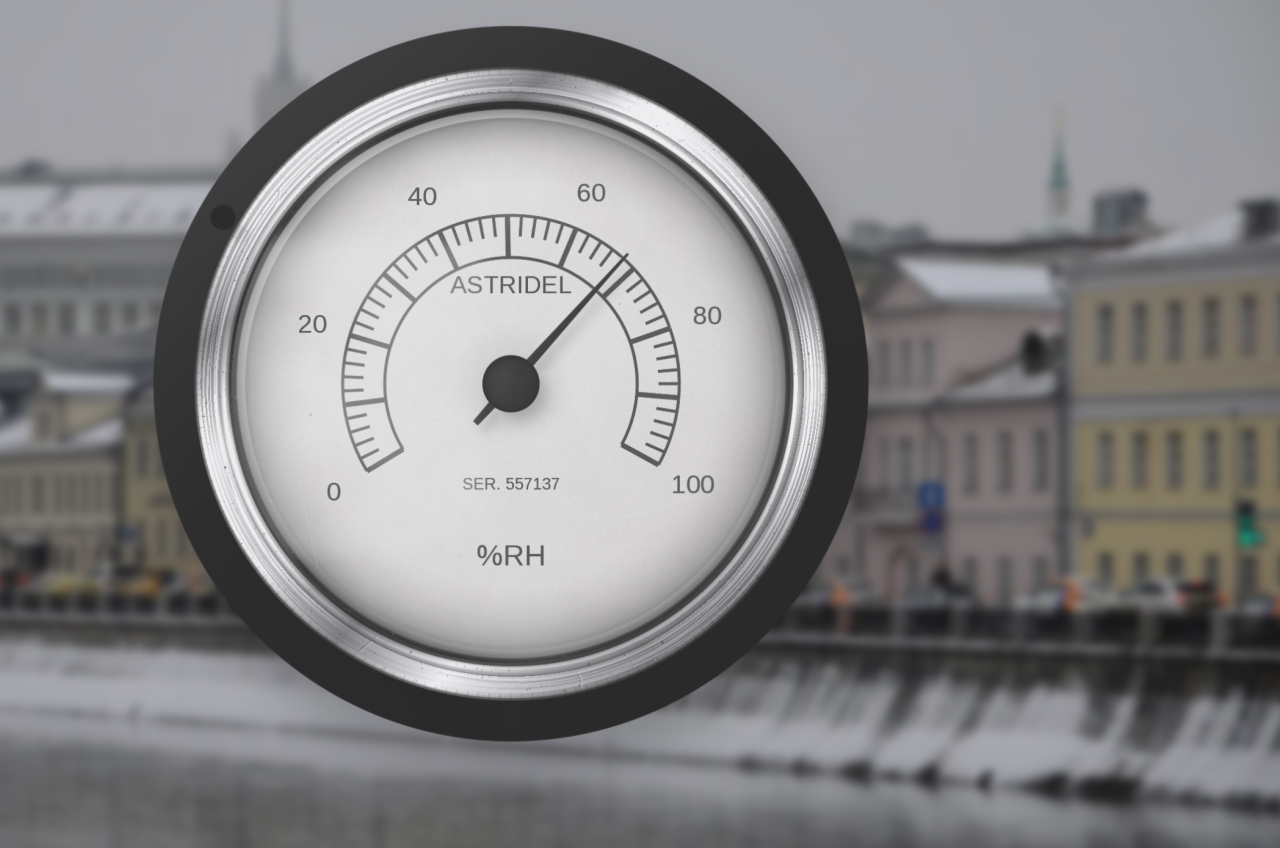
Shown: value=68 unit=%
